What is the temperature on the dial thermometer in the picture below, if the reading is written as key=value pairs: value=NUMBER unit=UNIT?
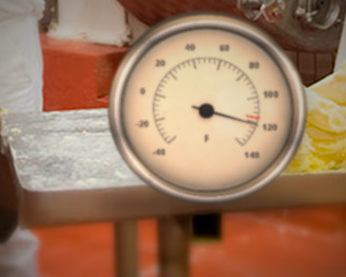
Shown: value=120 unit=°F
